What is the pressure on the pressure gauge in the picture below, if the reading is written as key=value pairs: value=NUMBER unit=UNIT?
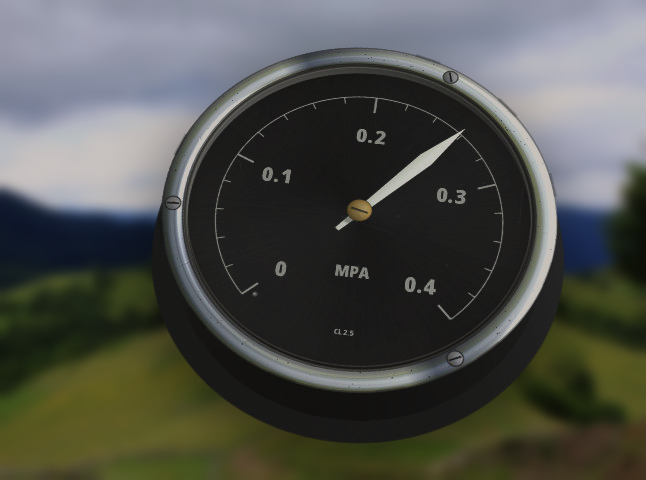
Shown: value=0.26 unit=MPa
